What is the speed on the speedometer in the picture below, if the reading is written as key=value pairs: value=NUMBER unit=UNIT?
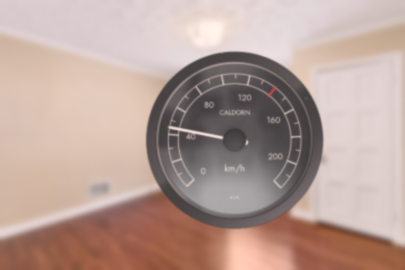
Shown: value=45 unit=km/h
